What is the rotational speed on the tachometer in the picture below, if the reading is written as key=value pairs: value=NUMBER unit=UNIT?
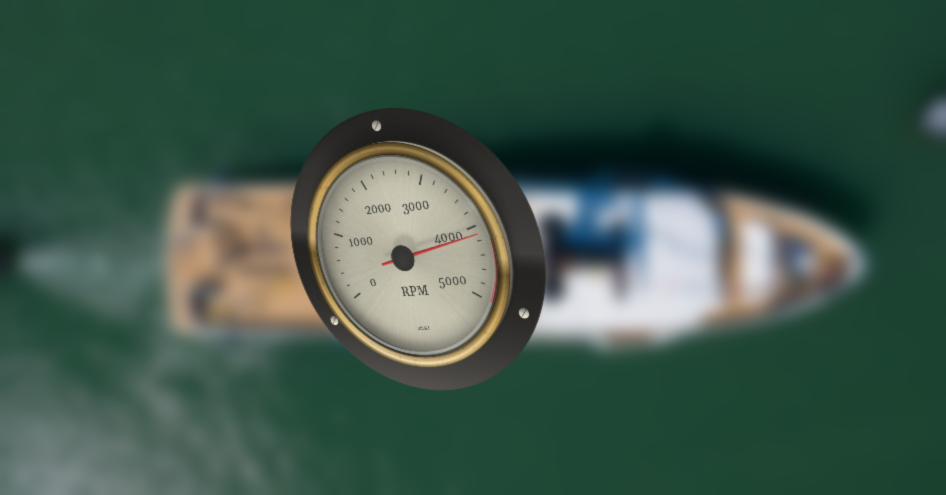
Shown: value=4100 unit=rpm
